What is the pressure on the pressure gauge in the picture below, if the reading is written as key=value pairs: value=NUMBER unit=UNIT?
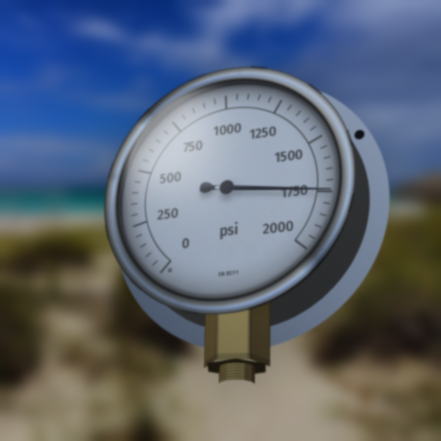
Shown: value=1750 unit=psi
